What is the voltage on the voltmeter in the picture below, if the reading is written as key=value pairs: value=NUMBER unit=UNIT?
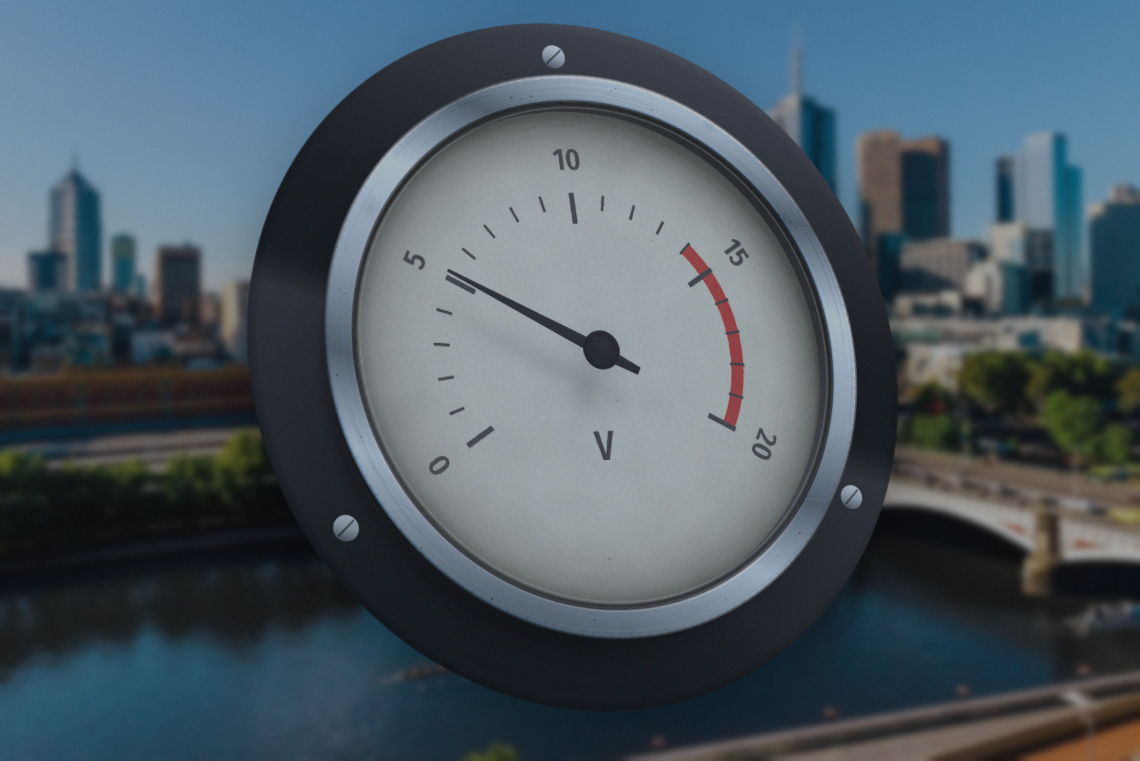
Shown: value=5 unit=V
